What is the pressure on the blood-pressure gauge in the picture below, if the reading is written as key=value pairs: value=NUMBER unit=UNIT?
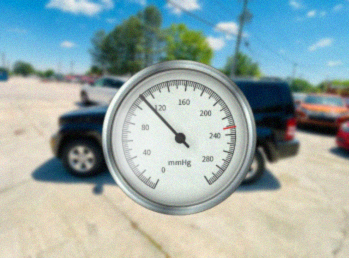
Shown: value=110 unit=mmHg
